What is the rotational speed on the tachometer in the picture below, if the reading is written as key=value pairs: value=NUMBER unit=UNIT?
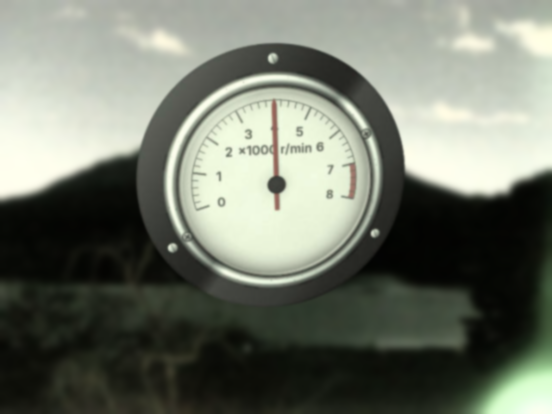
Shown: value=4000 unit=rpm
